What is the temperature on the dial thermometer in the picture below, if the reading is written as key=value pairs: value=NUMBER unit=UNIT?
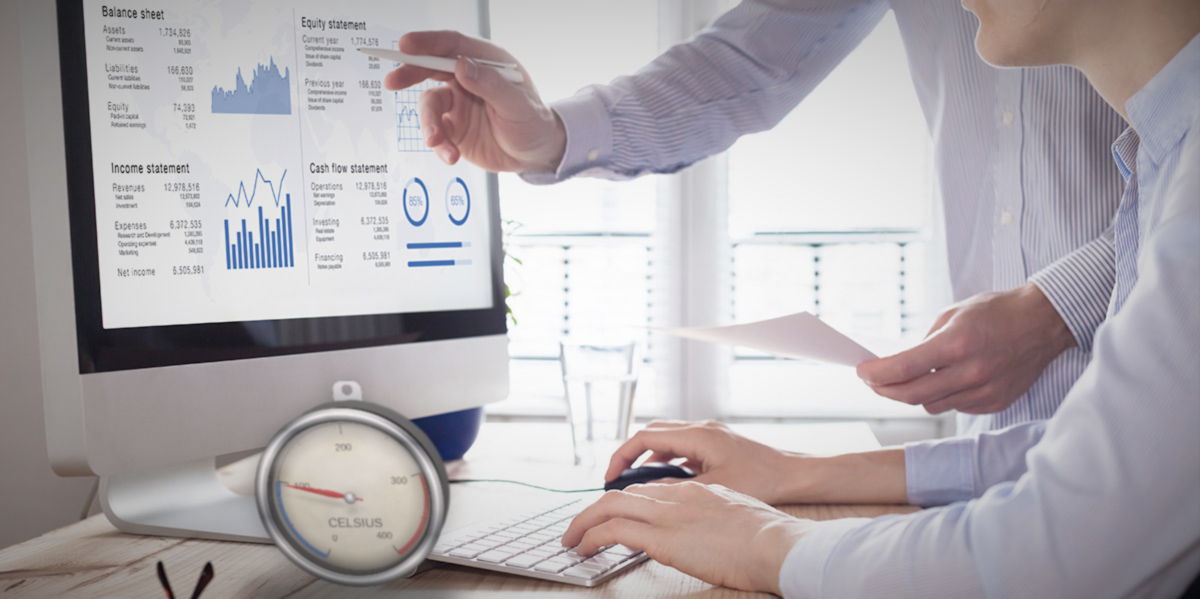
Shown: value=100 unit=°C
